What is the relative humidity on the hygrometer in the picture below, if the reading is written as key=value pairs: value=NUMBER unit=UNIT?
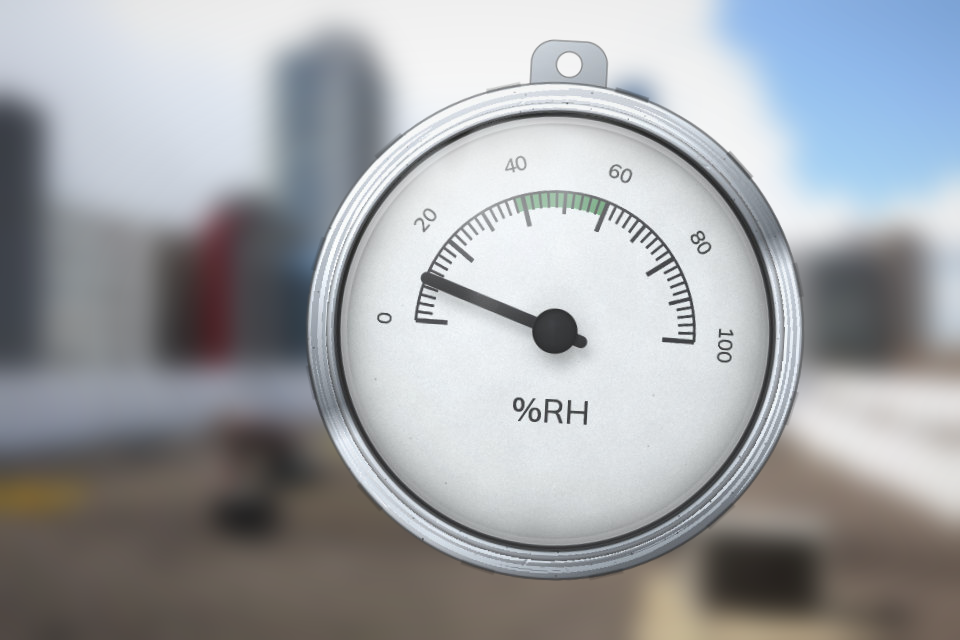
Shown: value=10 unit=%
